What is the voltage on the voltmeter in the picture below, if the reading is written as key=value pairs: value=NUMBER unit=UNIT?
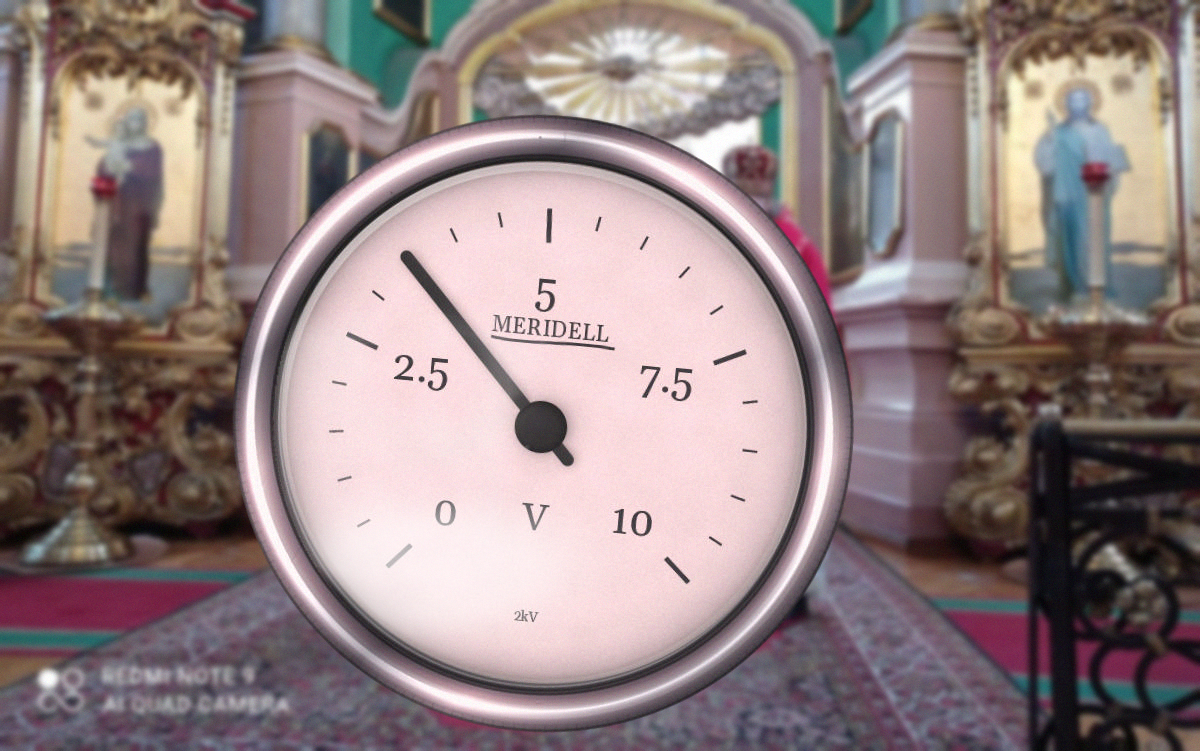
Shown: value=3.5 unit=V
